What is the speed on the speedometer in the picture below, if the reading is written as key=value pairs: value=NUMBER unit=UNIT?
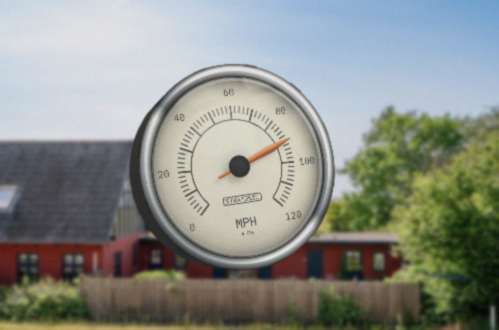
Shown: value=90 unit=mph
